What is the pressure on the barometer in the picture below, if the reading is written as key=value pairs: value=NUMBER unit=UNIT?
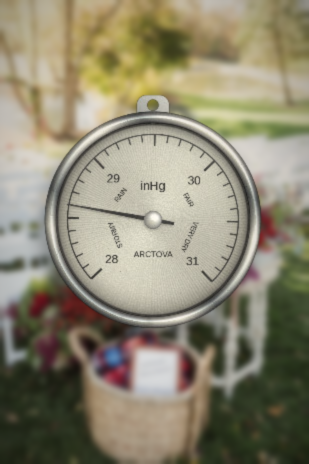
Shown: value=28.6 unit=inHg
